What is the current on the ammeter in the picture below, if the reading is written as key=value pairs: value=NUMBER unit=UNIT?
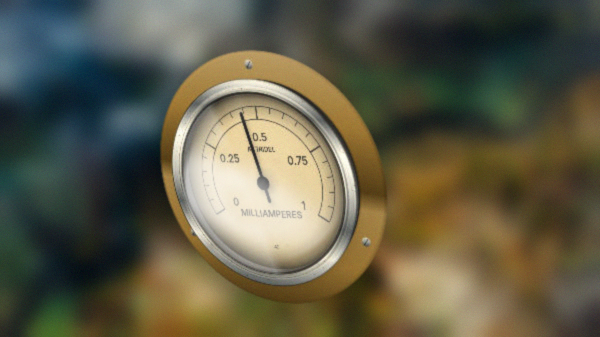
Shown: value=0.45 unit=mA
